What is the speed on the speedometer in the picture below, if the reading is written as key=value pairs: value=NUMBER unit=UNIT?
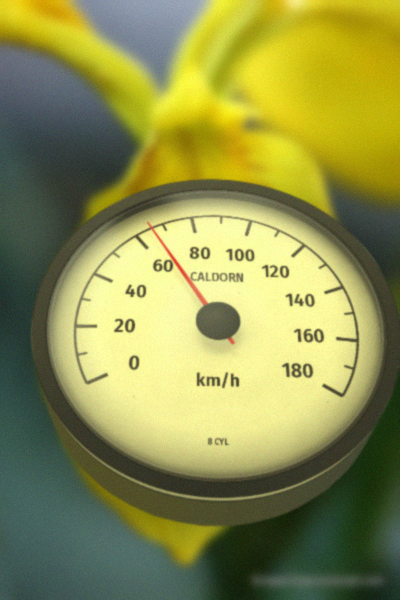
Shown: value=65 unit=km/h
